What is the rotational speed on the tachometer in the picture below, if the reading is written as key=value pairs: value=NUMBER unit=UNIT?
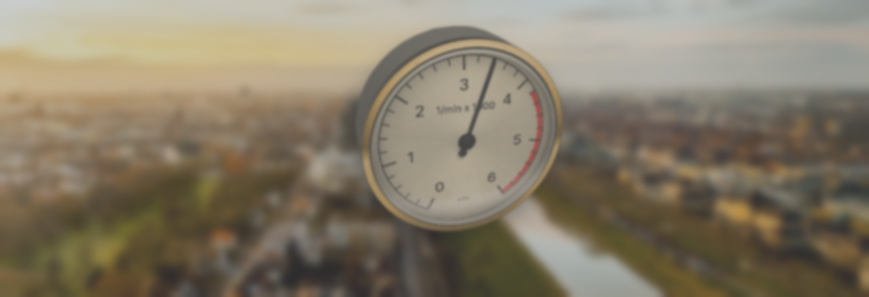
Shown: value=3400 unit=rpm
